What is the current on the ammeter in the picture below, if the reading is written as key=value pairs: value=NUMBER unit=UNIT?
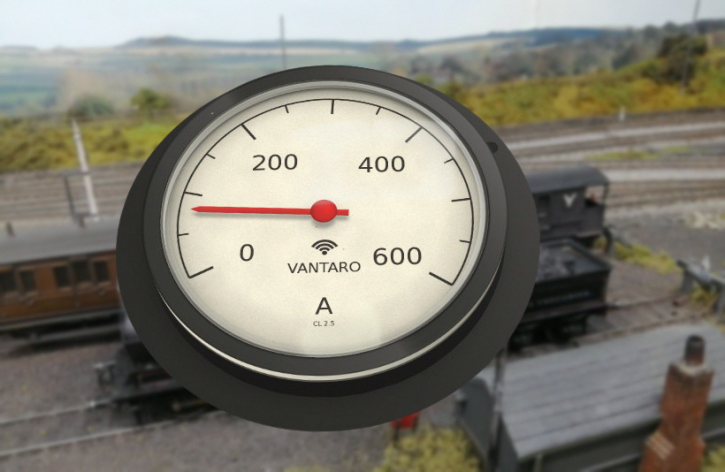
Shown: value=75 unit=A
